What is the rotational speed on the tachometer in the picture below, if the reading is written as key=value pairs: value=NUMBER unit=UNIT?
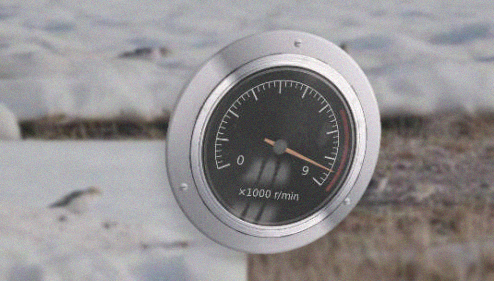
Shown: value=8400 unit=rpm
